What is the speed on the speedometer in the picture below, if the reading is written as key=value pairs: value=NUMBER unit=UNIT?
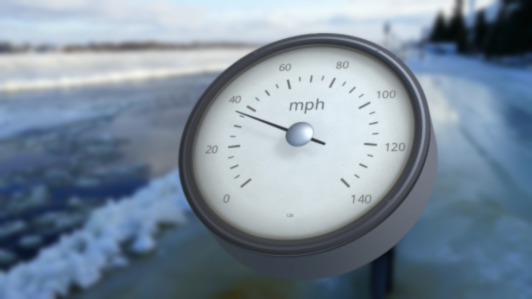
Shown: value=35 unit=mph
